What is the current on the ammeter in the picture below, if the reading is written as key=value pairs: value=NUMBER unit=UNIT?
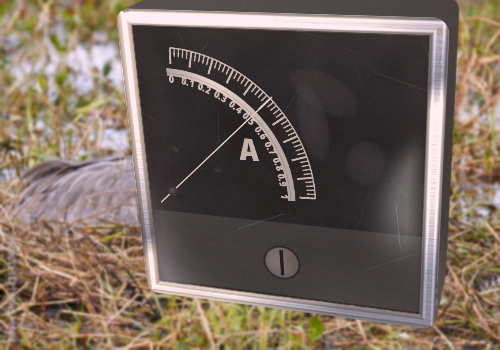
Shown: value=0.5 unit=A
